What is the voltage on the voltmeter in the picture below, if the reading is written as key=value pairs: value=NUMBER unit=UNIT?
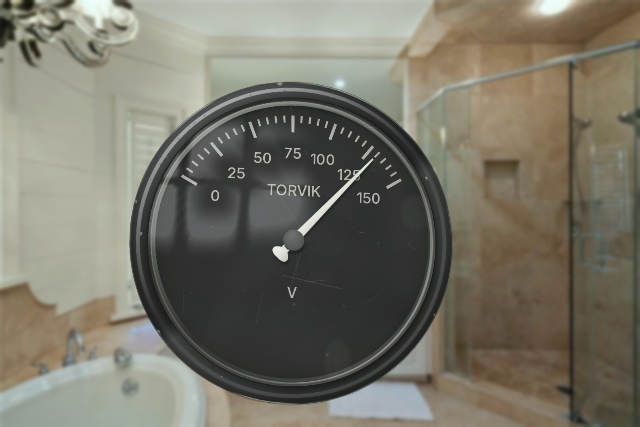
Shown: value=130 unit=V
